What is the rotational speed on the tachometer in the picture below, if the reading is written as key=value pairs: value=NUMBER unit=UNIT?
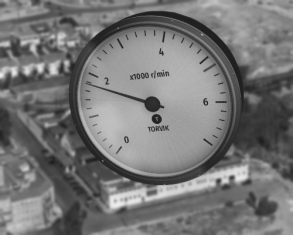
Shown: value=1800 unit=rpm
